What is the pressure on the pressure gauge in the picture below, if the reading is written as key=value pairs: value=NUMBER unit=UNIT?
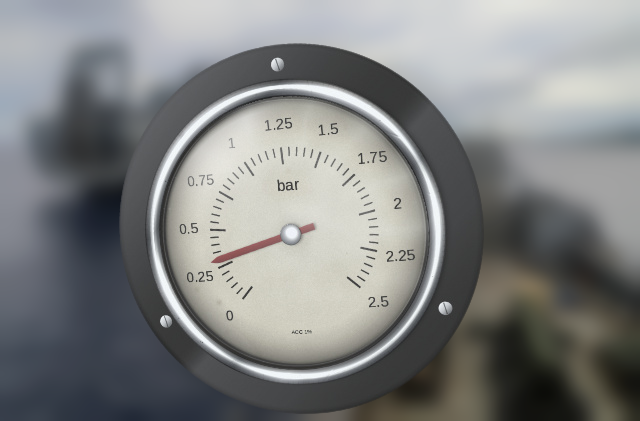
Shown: value=0.3 unit=bar
